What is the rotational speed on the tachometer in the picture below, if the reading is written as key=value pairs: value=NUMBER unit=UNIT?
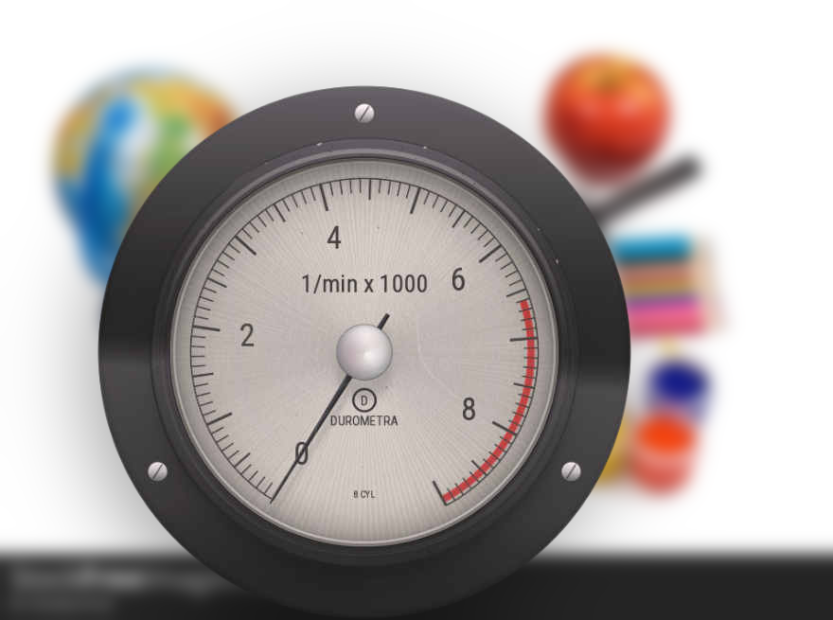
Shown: value=0 unit=rpm
